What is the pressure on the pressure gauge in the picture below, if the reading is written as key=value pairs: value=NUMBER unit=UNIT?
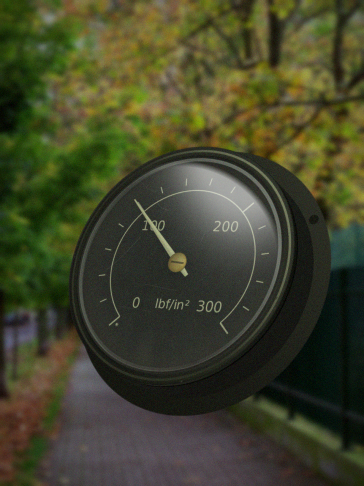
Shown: value=100 unit=psi
